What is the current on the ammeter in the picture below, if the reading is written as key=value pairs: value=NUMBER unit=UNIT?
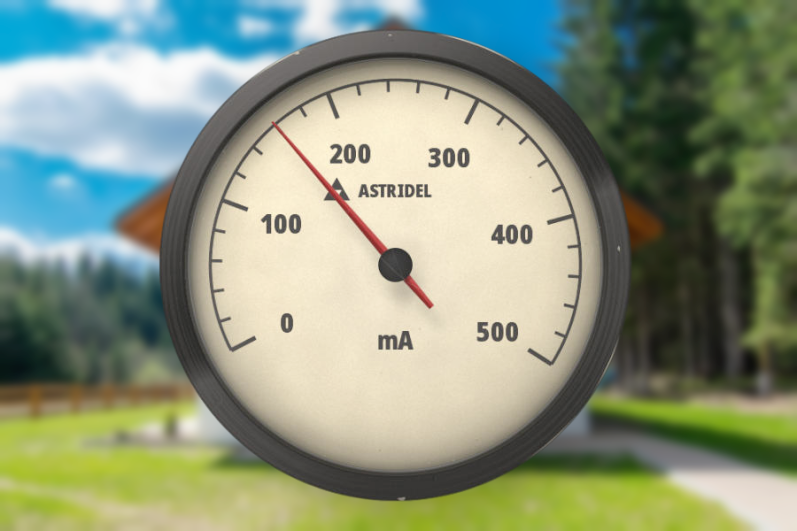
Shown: value=160 unit=mA
